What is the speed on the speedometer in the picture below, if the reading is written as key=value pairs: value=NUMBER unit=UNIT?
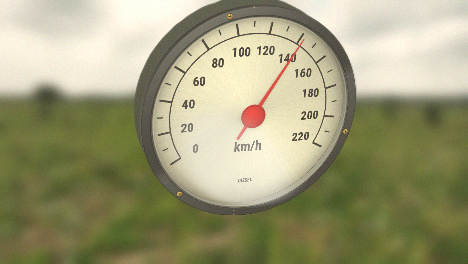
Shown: value=140 unit=km/h
